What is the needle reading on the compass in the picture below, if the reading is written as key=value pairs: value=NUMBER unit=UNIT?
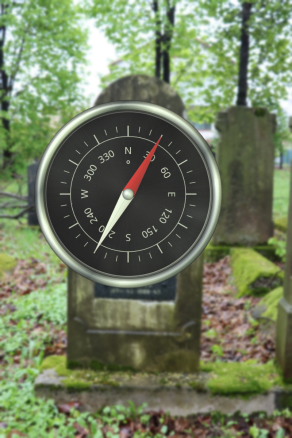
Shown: value=30 unit=°
